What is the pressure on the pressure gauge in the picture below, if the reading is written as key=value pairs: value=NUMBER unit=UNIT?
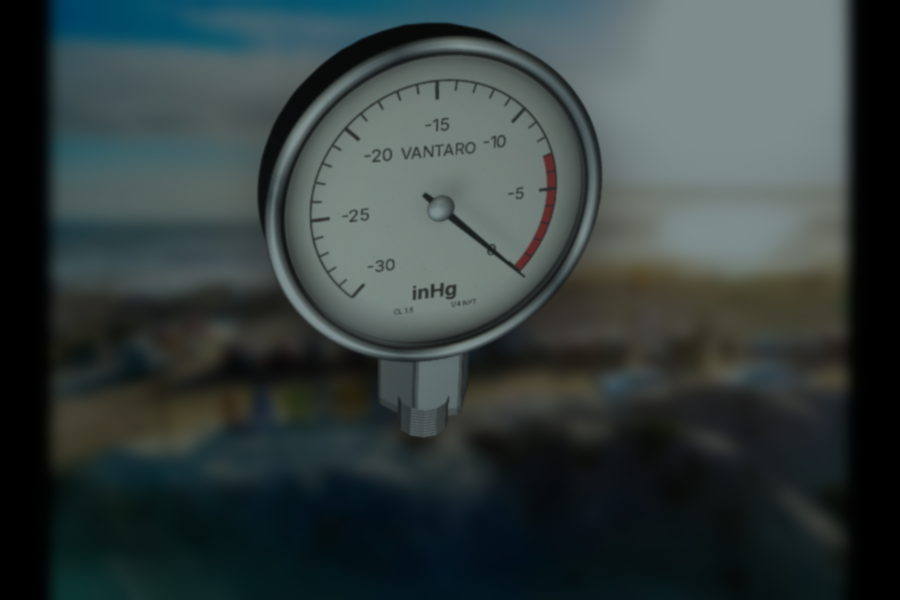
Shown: value=0 unit=inHg
